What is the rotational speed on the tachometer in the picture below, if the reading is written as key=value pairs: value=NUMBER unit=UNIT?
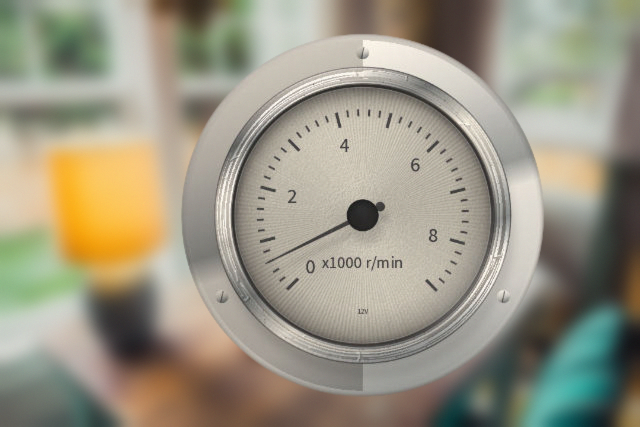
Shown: value=600 unit=rpm
